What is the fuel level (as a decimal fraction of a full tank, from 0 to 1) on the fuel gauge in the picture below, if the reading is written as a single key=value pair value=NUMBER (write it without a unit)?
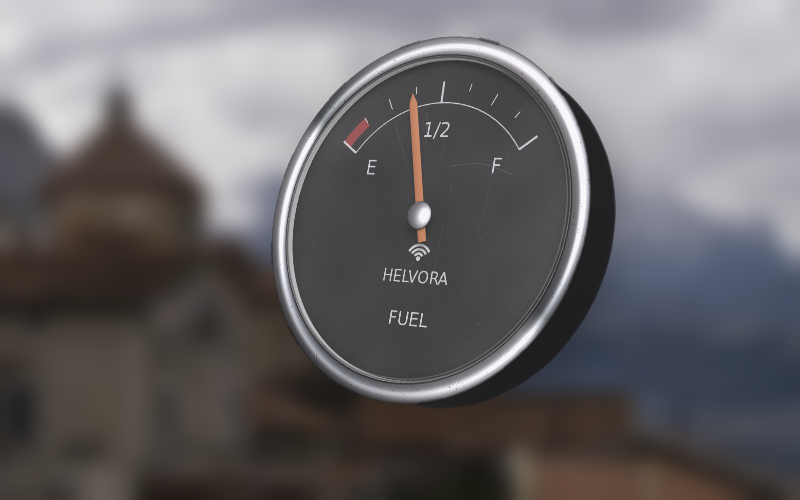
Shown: value=0.375
